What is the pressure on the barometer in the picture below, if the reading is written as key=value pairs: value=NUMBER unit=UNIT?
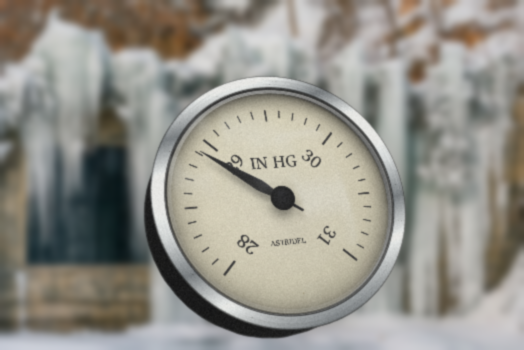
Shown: value=28.9 unit=inHg
